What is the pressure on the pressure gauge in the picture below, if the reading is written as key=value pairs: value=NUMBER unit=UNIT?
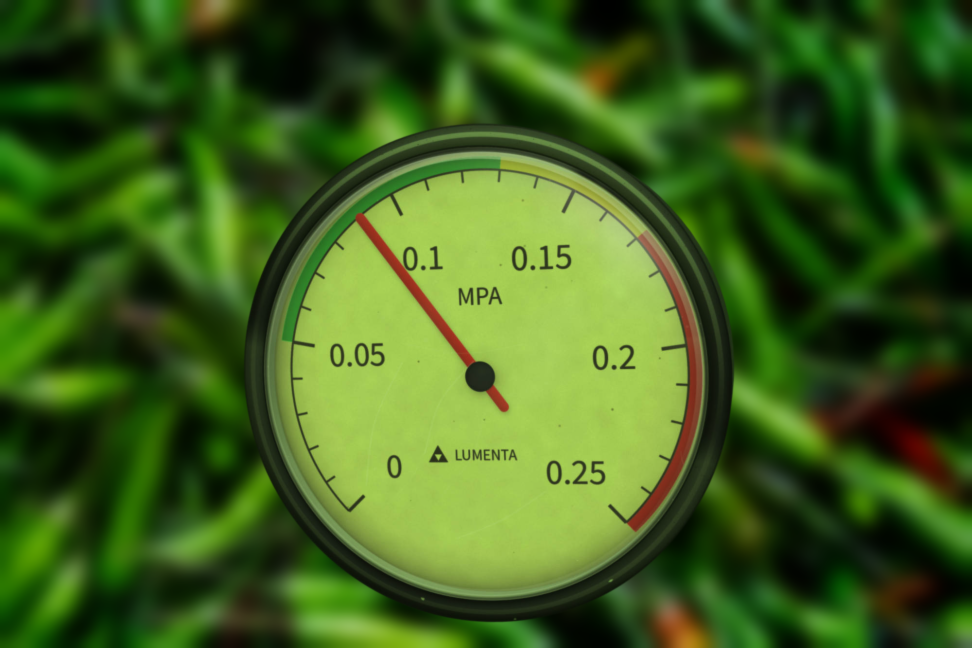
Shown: value=0.09 unit=MPa
